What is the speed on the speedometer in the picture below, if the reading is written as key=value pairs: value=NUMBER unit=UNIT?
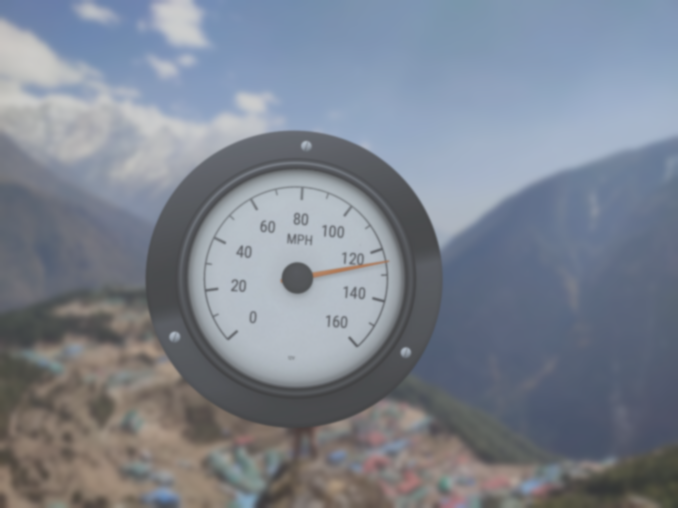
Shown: value=125 unit=mph
